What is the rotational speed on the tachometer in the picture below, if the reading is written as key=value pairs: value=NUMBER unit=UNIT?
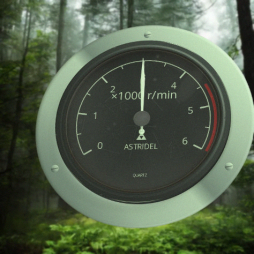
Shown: value=3000 unit=rpm
